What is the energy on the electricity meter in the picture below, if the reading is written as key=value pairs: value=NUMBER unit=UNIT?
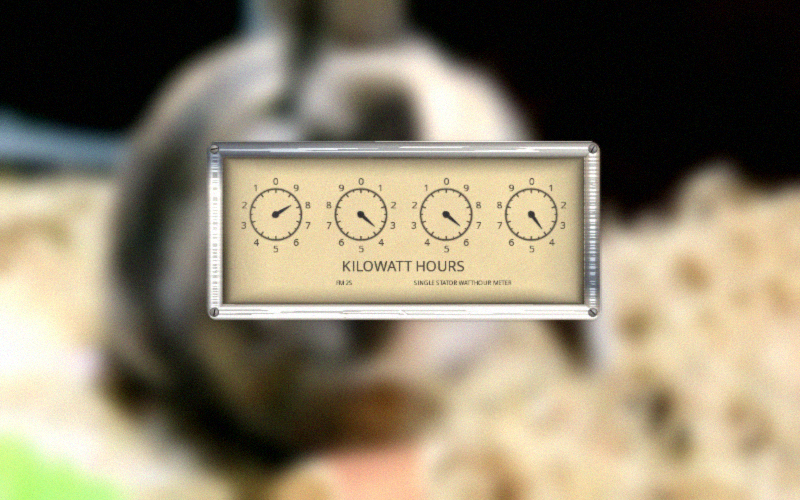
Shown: value=8364 unit=kWh
